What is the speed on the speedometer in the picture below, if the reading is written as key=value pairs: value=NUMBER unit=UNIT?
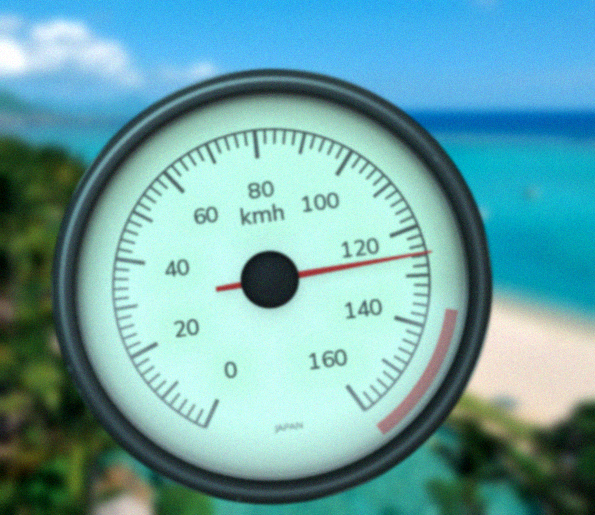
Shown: value=126 unit=km/h
